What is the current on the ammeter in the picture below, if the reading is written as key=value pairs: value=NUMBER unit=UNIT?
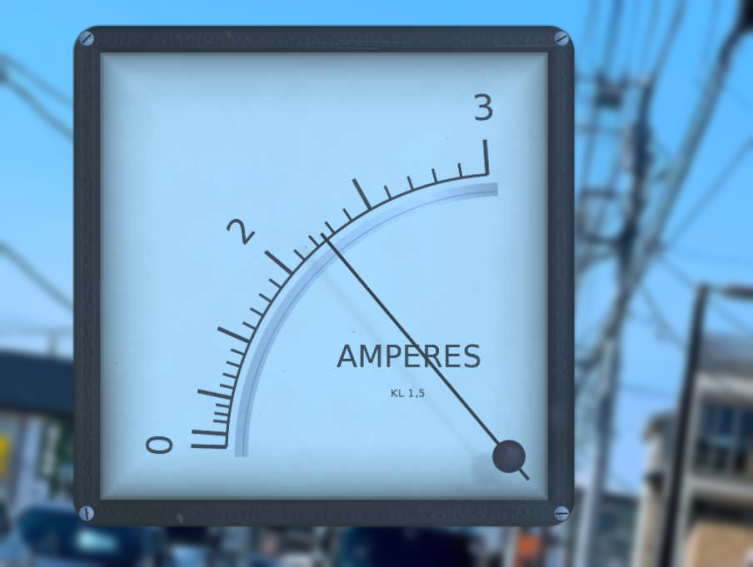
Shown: value=2.25 unit=A
